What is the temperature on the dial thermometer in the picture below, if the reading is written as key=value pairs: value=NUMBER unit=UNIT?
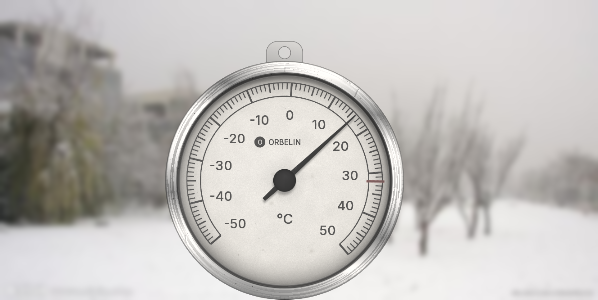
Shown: value=16 unit=°C
